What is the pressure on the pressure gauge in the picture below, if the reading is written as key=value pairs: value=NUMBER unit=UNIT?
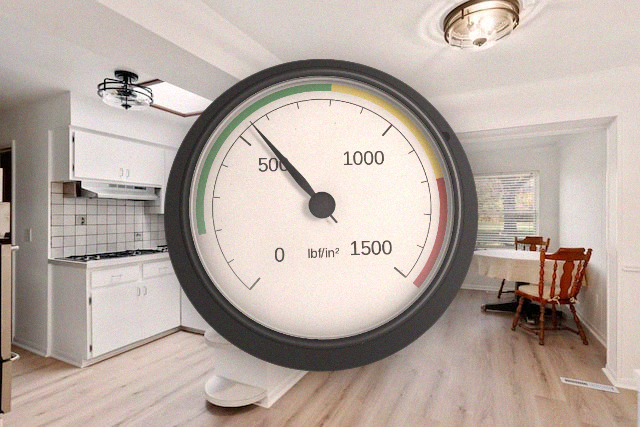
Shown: value=550 unit=psi
